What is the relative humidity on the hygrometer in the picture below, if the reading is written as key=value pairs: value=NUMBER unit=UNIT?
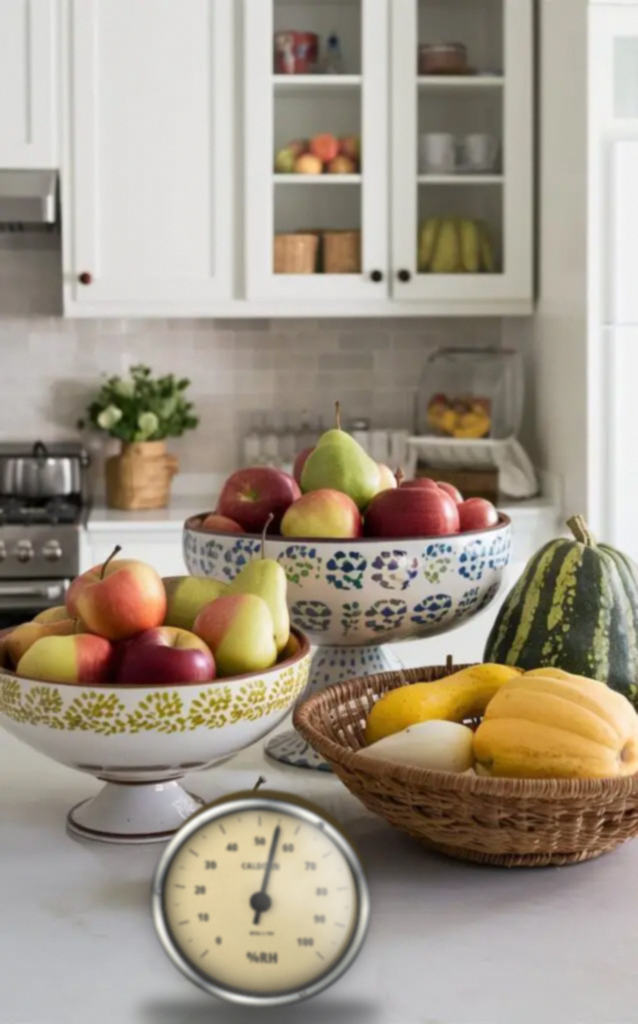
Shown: value=55 unit=%
